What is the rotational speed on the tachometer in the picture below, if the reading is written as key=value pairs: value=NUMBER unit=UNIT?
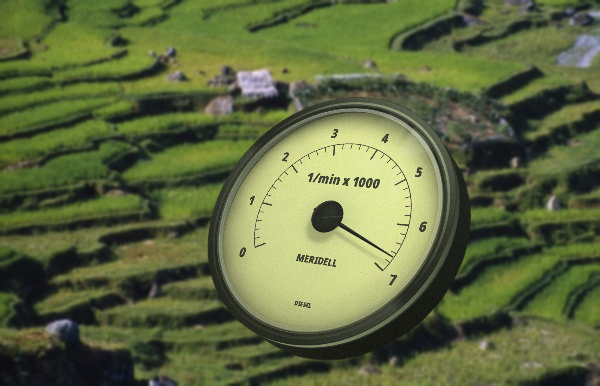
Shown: value=6700 unit=rpm
